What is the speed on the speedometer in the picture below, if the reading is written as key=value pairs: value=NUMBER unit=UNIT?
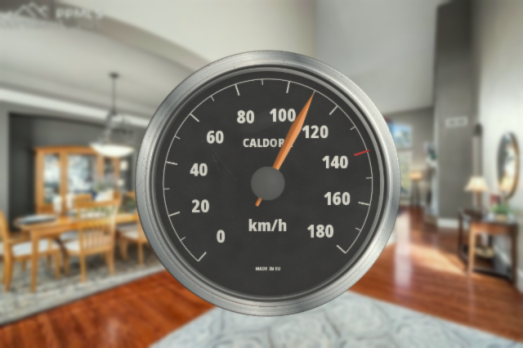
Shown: value=110 unit=km/h
